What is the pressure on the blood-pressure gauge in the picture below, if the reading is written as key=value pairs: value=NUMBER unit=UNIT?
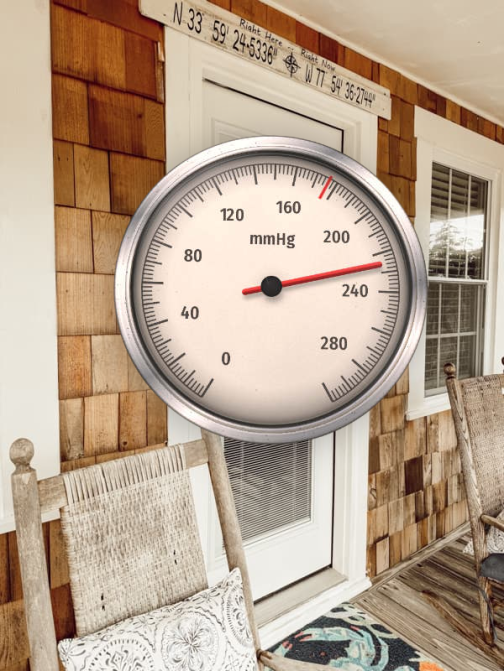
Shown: value=226 unit=mmHg
